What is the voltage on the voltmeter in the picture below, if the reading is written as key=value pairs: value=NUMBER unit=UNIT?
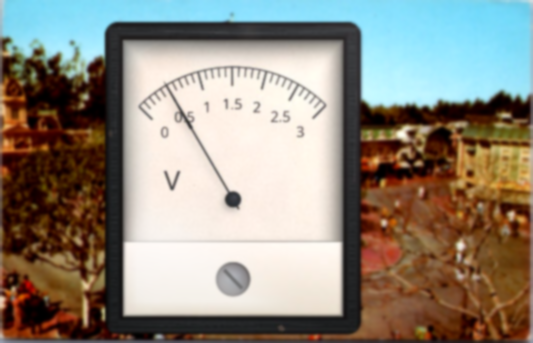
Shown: value=0.5 unit=V
